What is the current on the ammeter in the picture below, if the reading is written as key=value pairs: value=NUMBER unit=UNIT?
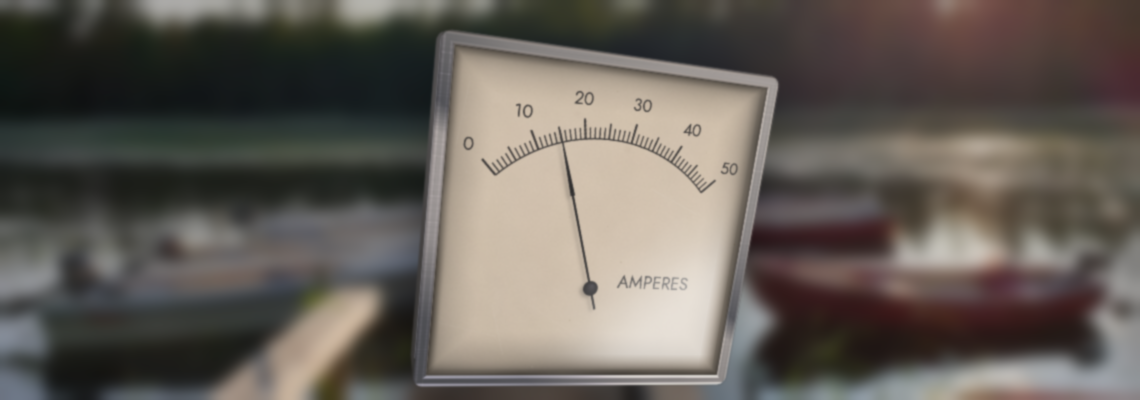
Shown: value=15 unit=A
